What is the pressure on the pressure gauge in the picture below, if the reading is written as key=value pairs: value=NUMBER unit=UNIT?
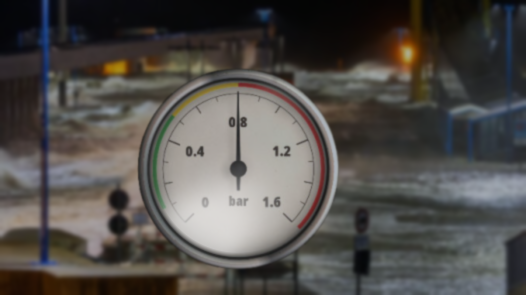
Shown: value=0.8 unit=bar
